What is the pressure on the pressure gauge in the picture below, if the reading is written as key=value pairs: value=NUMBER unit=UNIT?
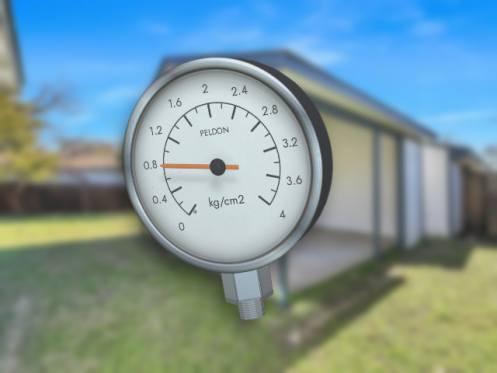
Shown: value=0.8 unit=kg/cm²
